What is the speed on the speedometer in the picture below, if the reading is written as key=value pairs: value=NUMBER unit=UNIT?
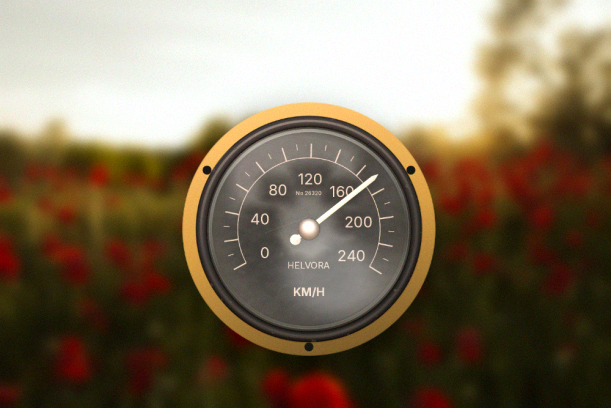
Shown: value=170 unit=km/h
